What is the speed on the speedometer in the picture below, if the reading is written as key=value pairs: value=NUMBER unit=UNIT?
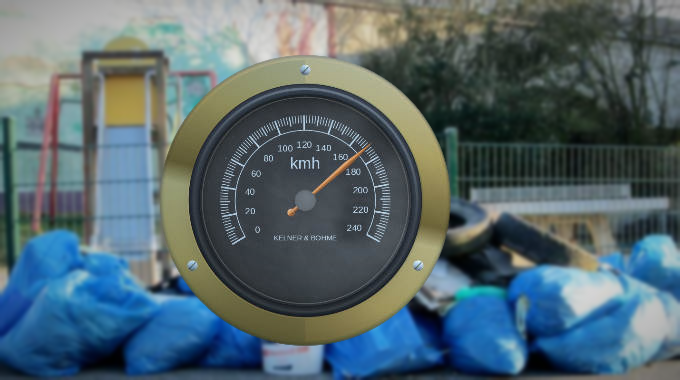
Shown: value=170 unit=km/h
